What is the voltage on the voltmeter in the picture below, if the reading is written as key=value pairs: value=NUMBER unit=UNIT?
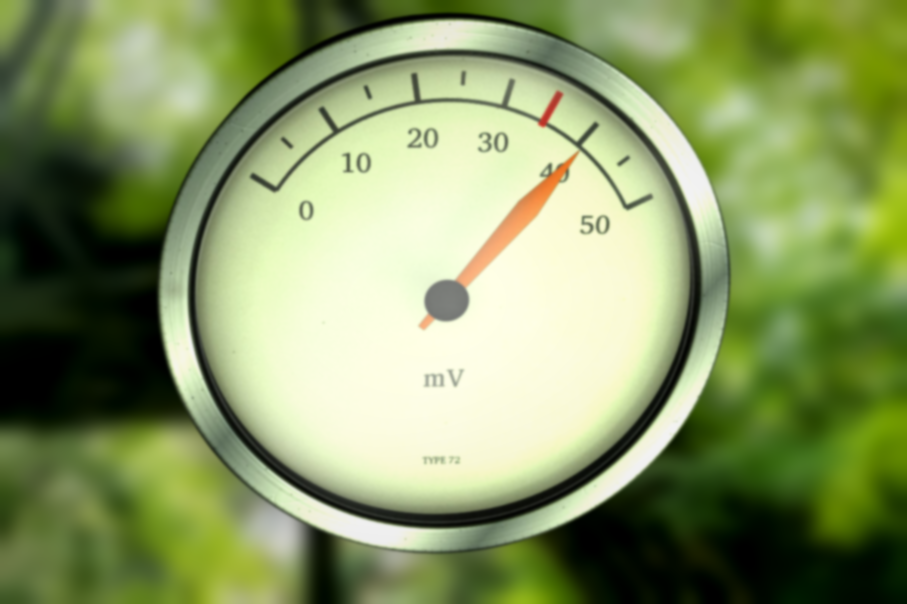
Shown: value=40 unit=mV
